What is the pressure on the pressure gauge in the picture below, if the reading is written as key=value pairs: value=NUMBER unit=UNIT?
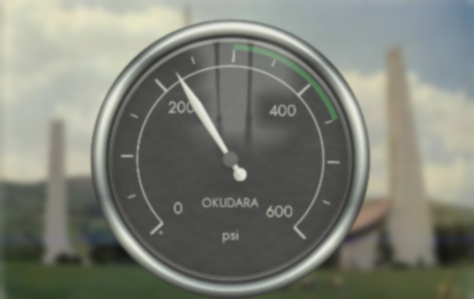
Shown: value=225 unit=psi
